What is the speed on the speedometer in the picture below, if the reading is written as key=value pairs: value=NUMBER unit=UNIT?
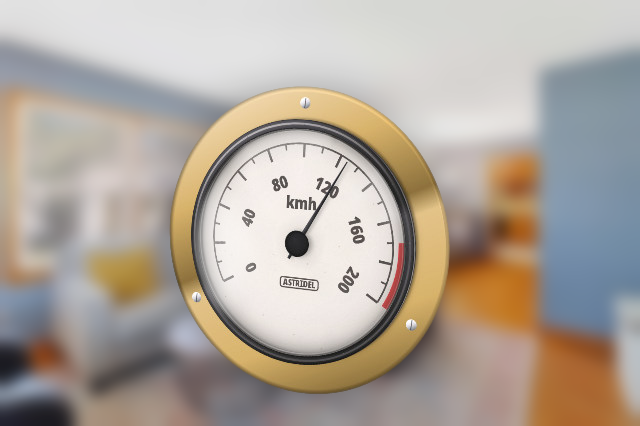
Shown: value=125 unit=km/h
